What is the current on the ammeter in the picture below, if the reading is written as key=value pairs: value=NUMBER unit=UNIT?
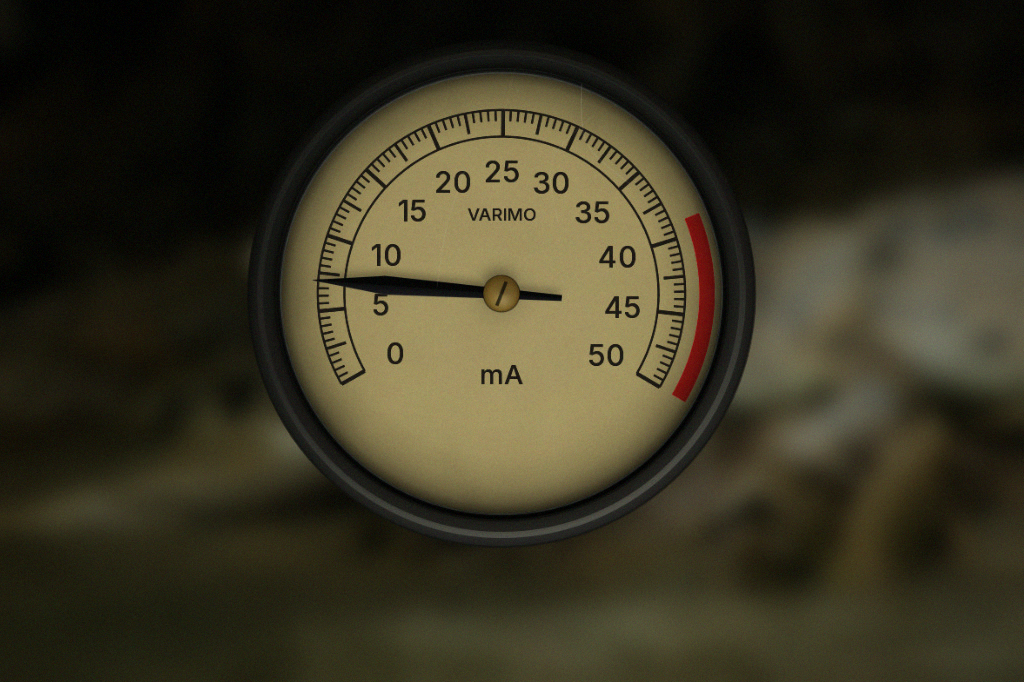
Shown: value=7 unit=mA
